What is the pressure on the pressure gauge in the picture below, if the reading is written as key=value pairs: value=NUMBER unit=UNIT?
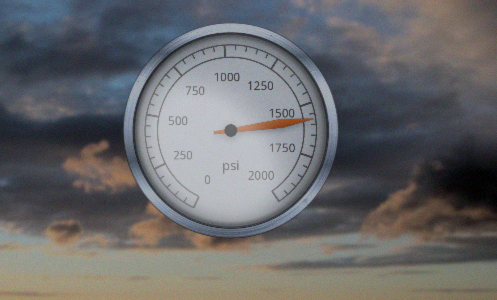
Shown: value=1575 unit=psi
